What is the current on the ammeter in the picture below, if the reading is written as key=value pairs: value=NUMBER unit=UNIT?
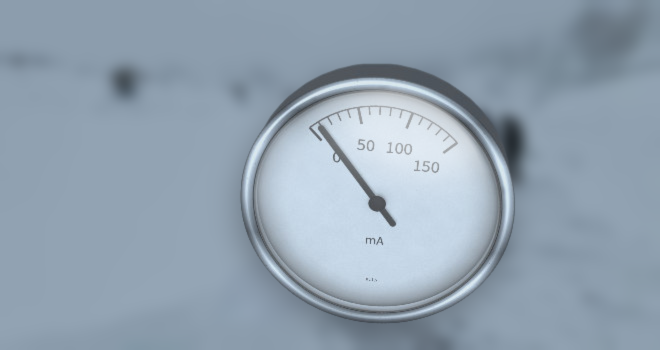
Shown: value=10 unit=mA
